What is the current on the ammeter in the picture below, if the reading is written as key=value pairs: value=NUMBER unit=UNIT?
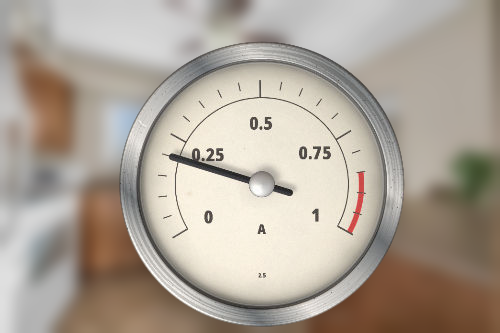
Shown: value=0.2 unit=A
